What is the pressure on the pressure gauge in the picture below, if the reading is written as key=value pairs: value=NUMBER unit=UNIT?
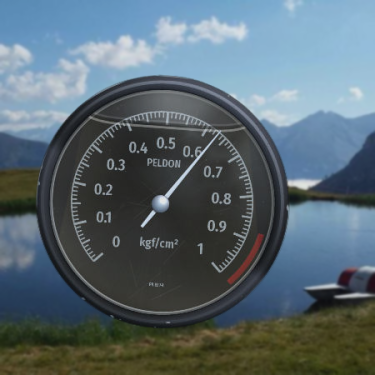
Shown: value=0.63 unit=kg/cm²
